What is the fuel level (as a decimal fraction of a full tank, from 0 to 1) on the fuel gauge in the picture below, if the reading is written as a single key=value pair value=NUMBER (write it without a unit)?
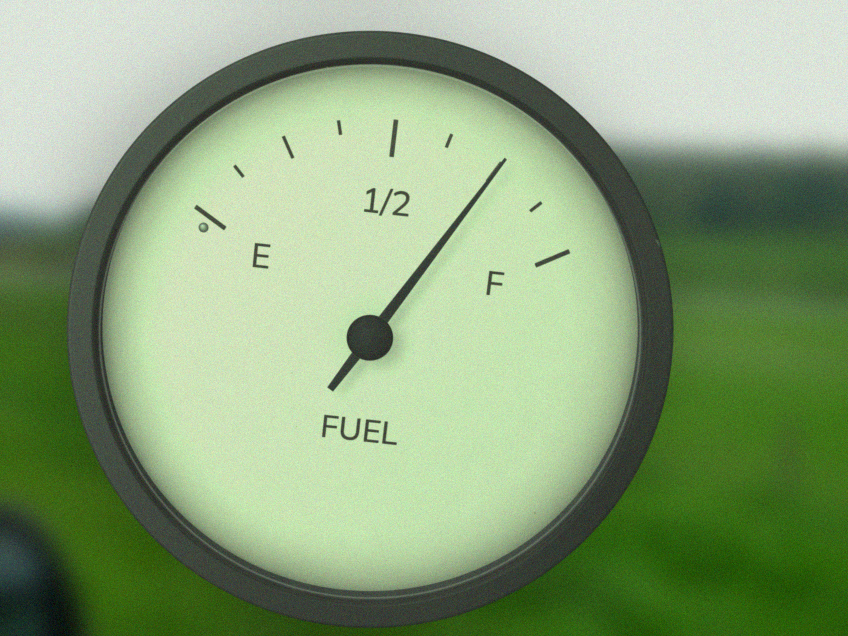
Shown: value=0.75
